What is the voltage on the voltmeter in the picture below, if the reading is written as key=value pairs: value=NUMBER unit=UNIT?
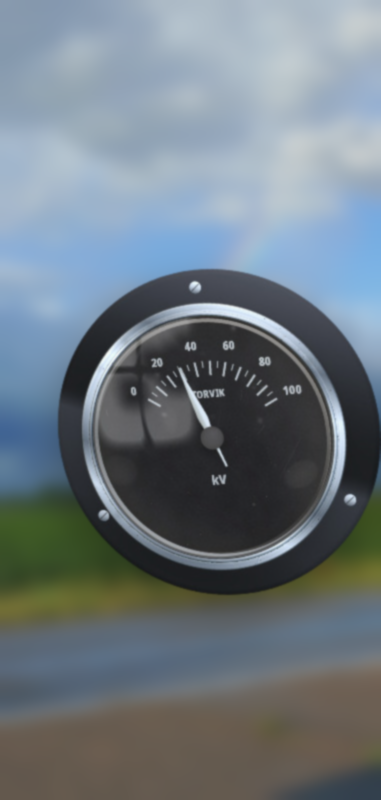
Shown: value=30 unit=kV
